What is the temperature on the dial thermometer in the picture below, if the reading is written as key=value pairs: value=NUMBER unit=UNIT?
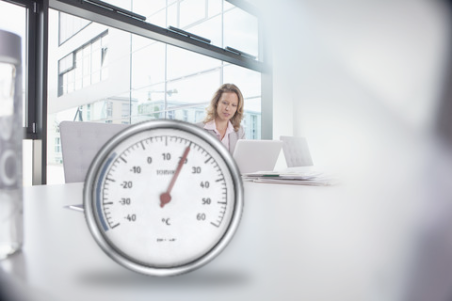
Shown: value=20 unit=°C
